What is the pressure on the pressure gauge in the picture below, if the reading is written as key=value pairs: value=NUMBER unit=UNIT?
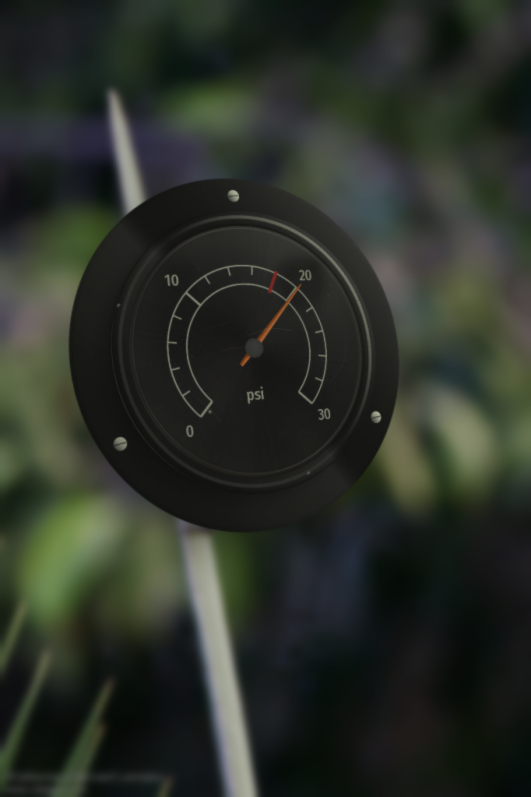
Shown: value=20 unit=psi
